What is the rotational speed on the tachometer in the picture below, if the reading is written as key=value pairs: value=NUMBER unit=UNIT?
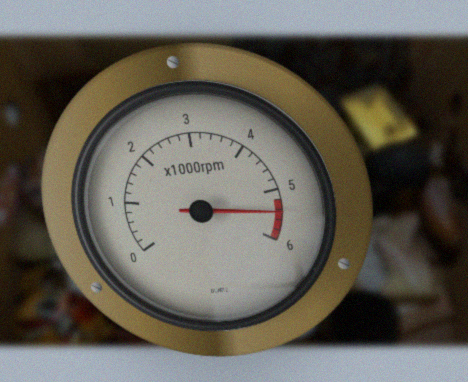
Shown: value=5400 unit=rpm
